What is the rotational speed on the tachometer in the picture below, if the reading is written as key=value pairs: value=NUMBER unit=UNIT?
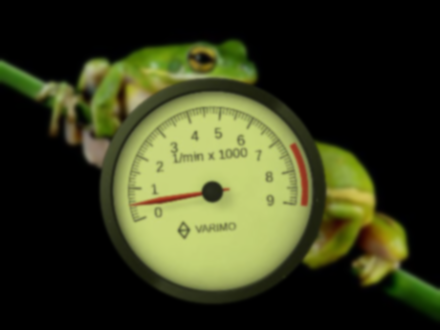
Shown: value=500 unit=rpm
